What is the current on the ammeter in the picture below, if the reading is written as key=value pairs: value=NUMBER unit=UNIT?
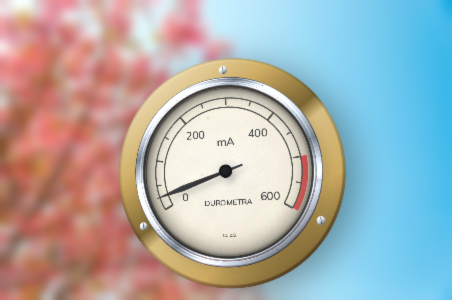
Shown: value=25 unit=mA
